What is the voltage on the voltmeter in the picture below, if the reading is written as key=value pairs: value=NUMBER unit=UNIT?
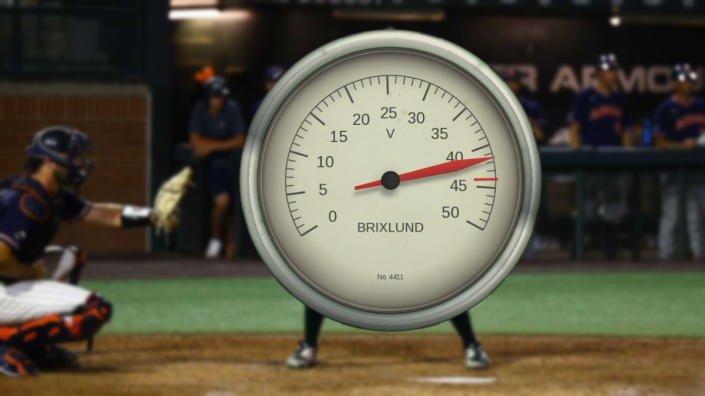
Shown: value=41.5 unit=V
